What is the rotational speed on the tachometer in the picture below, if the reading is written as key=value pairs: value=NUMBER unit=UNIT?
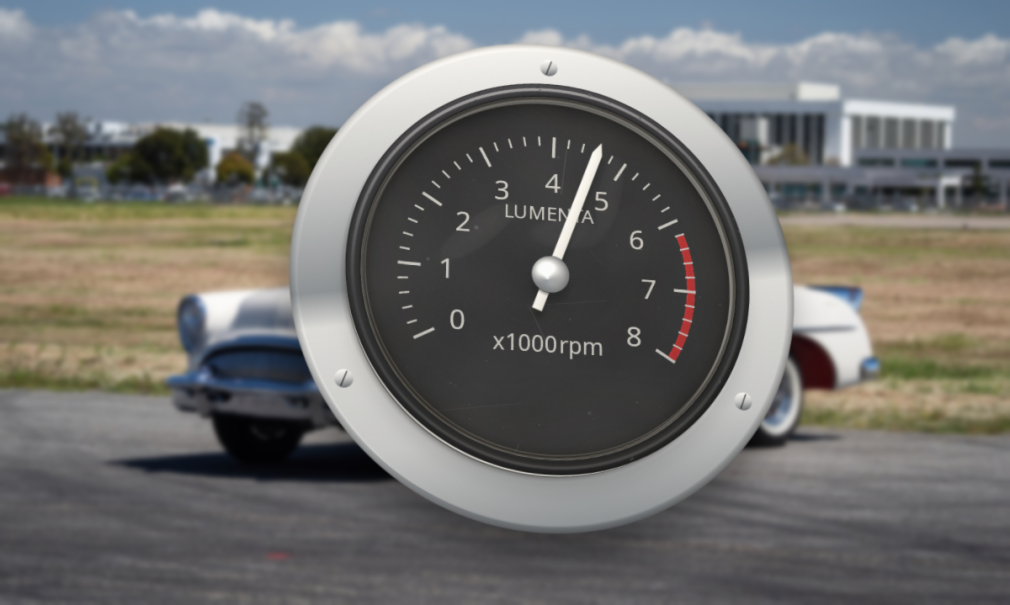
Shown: value=4600 unit=rpm
